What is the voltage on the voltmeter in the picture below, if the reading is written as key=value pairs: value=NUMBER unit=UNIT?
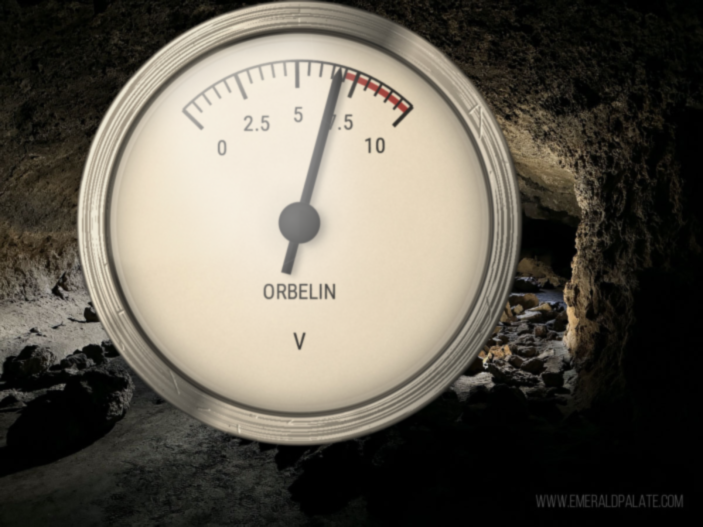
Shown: value=6.75 unit=V
